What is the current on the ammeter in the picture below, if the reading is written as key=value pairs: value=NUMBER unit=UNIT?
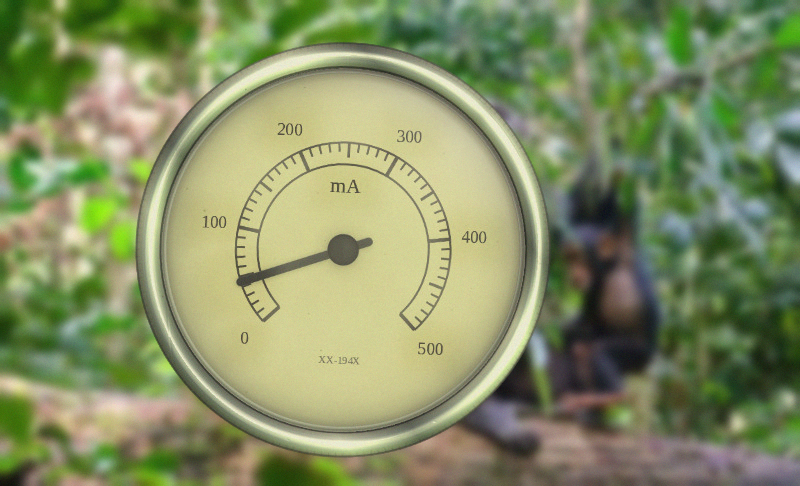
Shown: value=45 unit=mA
